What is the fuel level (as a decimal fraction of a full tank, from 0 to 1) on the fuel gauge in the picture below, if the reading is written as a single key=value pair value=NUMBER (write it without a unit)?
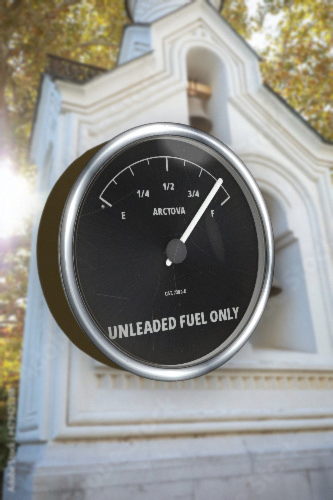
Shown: value=0.875
